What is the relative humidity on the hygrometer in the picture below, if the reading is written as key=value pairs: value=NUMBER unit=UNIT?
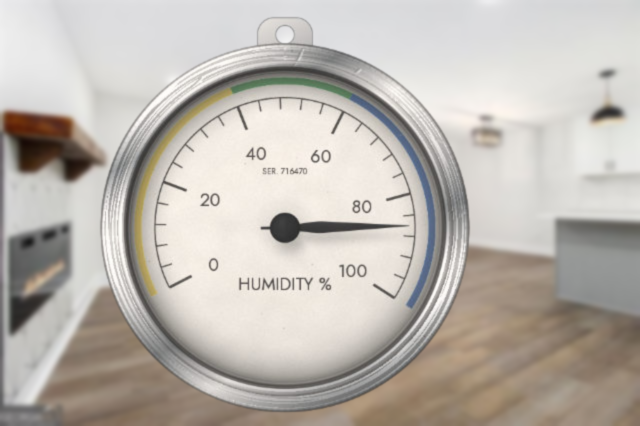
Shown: value=86 unit=%
